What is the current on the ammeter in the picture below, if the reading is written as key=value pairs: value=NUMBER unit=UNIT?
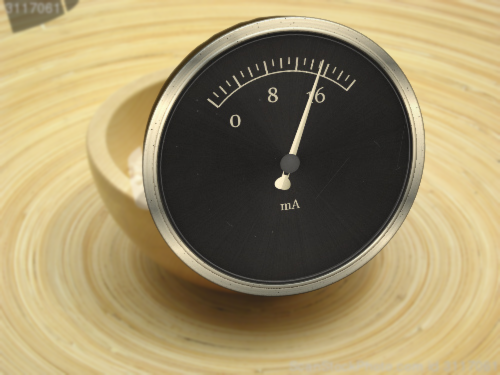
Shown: value=15 unit=mA
